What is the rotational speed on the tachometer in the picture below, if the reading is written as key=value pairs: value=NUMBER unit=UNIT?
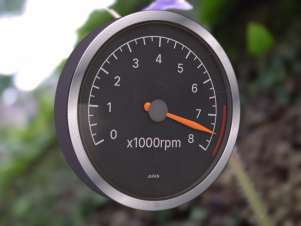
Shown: value=7500 unit=rpm
